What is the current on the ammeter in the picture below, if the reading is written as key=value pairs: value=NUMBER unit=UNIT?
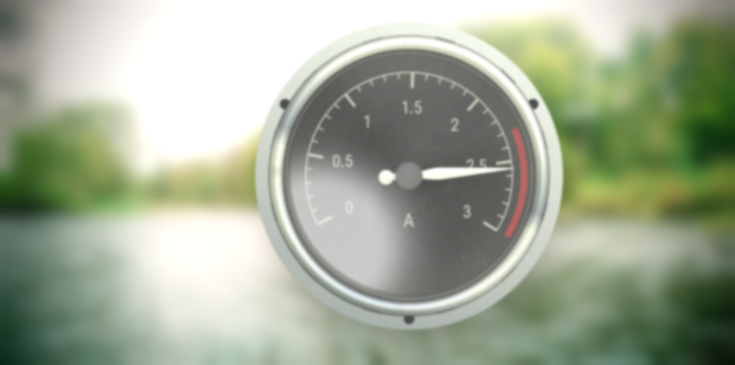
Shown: value=2.55 unit=A
